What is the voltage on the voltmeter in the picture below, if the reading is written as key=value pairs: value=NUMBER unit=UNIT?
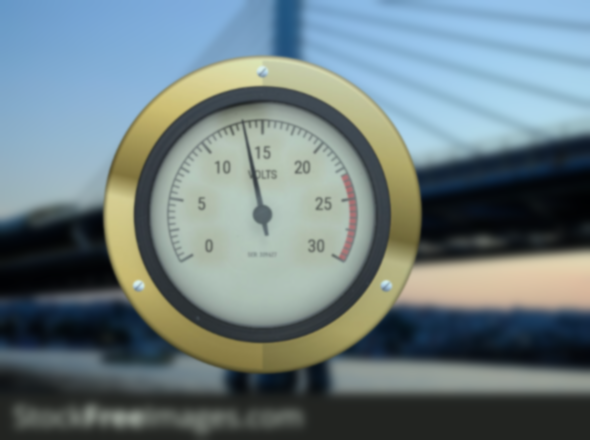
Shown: value=13.5 unit=V
